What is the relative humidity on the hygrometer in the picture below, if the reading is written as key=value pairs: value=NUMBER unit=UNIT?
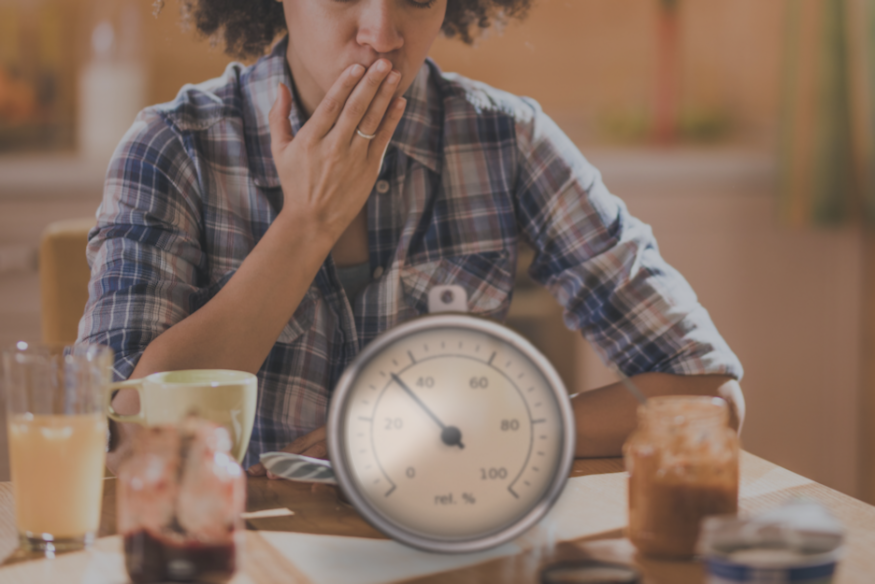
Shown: value=34 unit=%
